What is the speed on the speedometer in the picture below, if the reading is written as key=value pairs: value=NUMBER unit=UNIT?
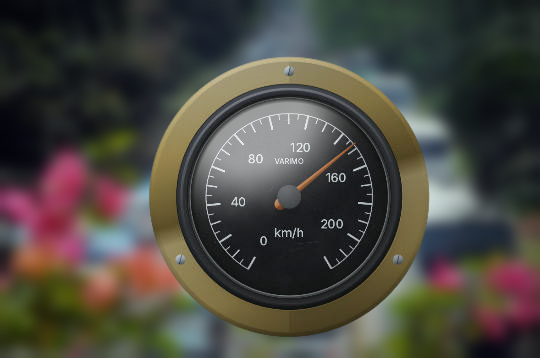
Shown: value=147.5 unit=km/h
